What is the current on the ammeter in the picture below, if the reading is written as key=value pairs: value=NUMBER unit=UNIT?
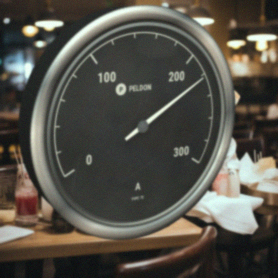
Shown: value=220 unit=A
